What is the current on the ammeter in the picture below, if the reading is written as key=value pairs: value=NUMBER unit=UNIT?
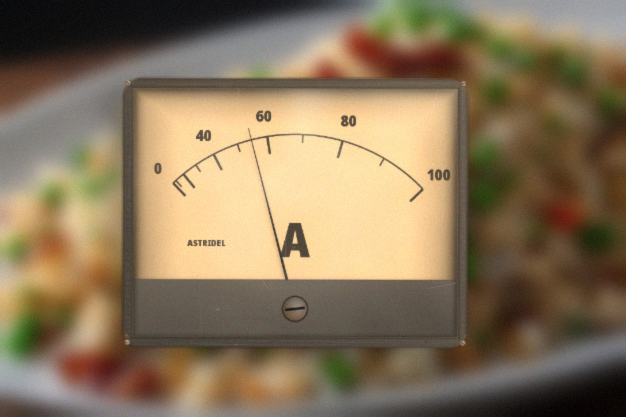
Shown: value=55 unit=A
